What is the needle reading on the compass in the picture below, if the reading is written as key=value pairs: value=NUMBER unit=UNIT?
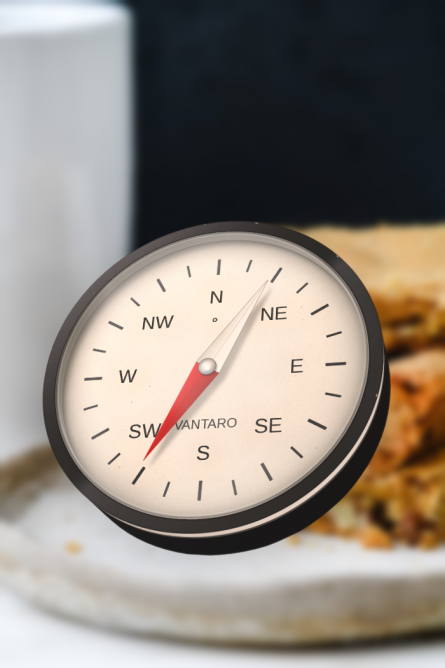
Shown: value=210 unit=°
